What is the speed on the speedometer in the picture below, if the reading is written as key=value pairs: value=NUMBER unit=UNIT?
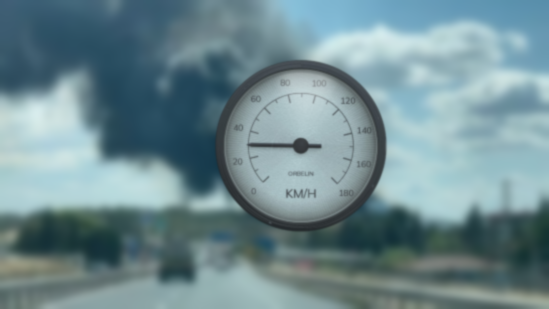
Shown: value=30 unit=km/h
